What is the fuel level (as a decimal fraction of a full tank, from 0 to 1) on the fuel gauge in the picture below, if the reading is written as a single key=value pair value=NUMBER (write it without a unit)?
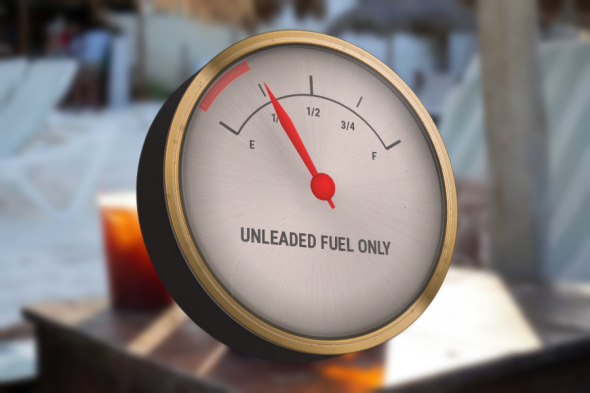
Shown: value=0.25
